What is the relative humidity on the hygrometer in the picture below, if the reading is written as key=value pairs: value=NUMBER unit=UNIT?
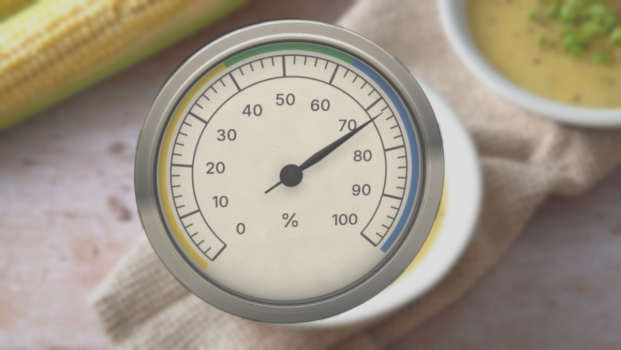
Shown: value=72 unit=%
